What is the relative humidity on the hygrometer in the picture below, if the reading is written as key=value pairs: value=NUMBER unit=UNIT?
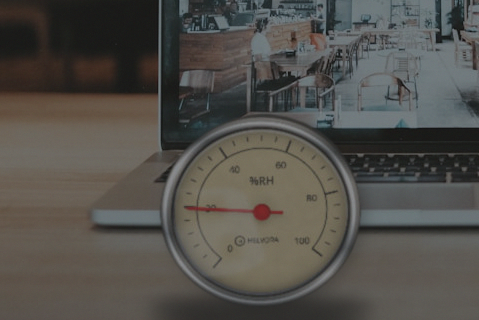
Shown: value=20 unit=%
